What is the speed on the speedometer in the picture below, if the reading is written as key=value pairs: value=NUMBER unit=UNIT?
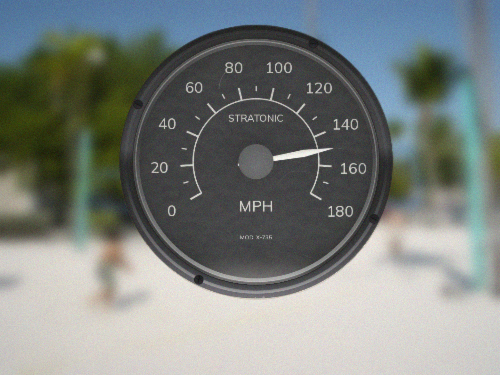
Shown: value=150 unit=mph
